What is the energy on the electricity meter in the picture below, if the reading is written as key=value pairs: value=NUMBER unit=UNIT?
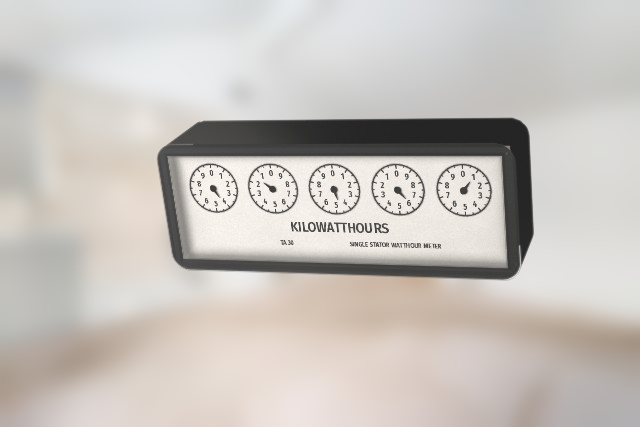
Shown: value=41461 unit=kWh
